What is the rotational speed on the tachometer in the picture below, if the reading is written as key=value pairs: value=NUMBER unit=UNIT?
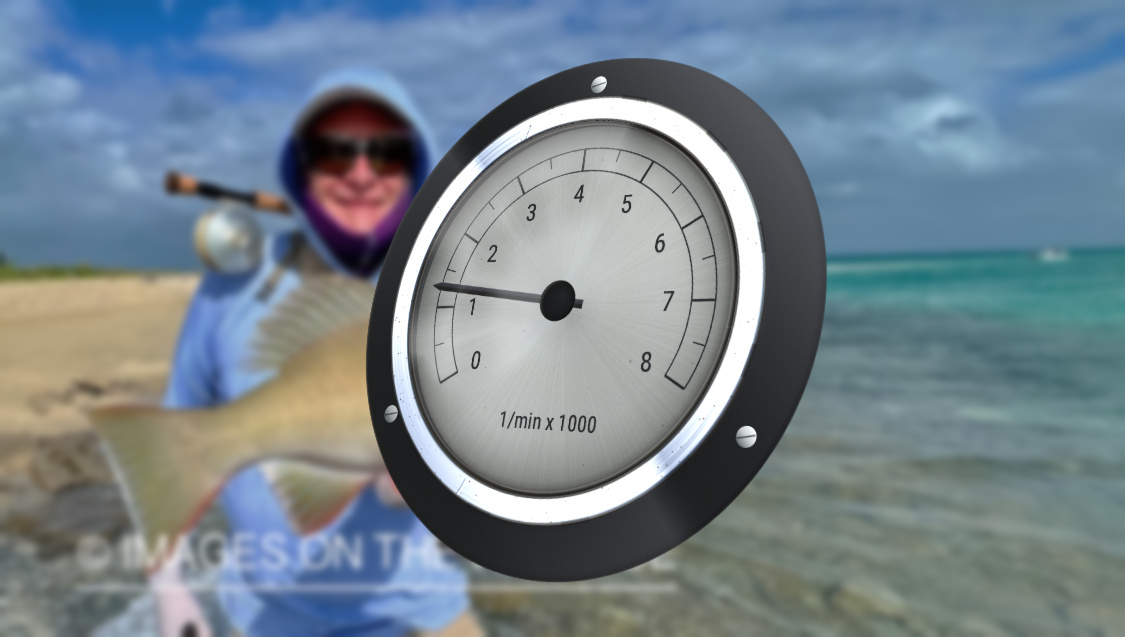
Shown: value=1250 unit=rpm
